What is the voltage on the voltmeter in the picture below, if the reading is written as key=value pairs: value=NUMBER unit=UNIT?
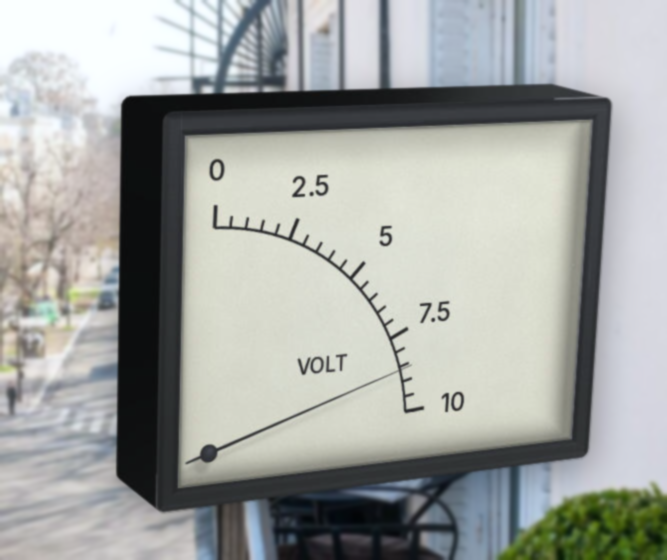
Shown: value=8.5 unit=V
